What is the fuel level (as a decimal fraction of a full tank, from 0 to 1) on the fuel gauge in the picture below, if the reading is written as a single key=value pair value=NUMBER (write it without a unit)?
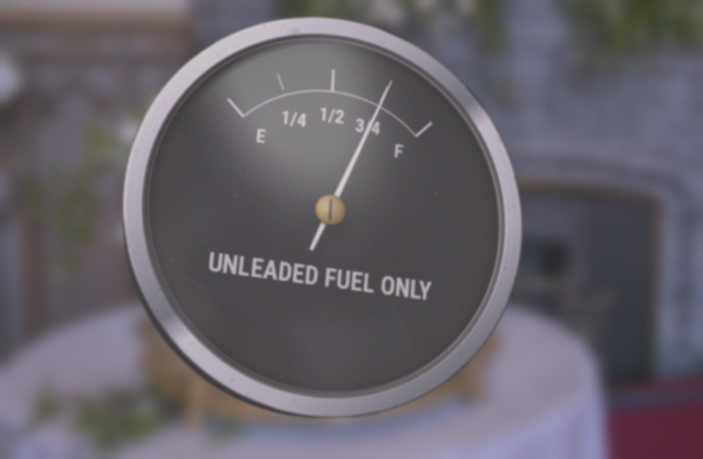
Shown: value=0.75
